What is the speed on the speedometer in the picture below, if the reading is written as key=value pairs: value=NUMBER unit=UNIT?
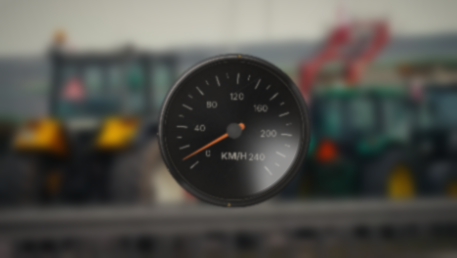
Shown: value=10 unit=km/h
